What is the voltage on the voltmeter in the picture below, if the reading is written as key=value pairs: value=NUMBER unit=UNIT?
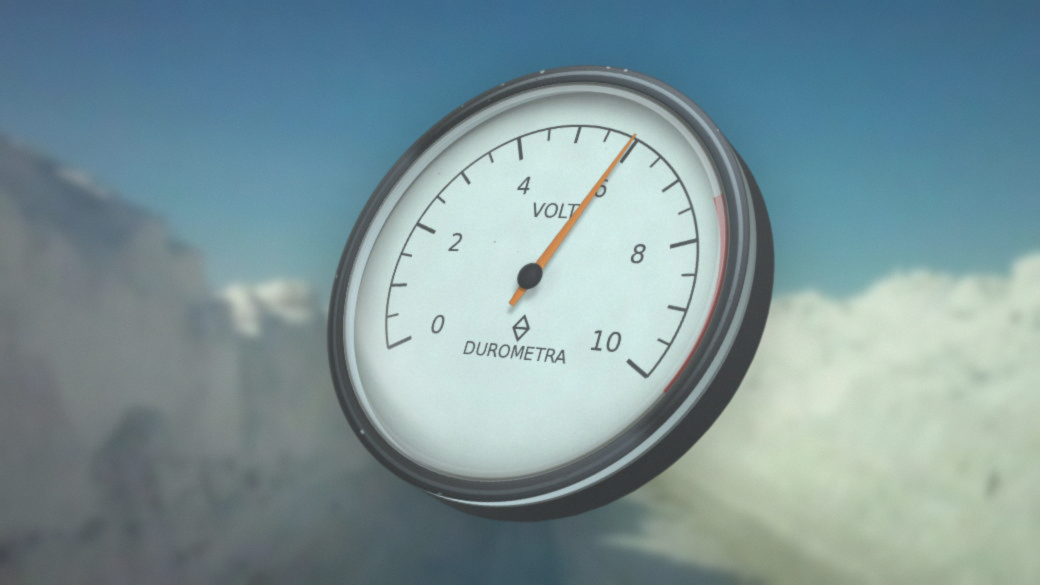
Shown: value=6 unit=V
